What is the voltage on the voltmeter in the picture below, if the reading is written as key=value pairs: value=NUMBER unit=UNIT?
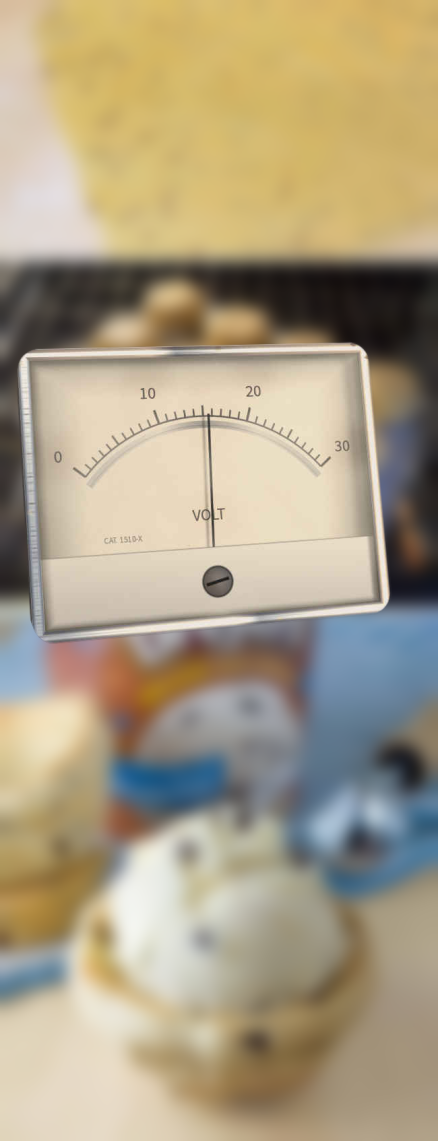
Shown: value=15.5 unit=V
